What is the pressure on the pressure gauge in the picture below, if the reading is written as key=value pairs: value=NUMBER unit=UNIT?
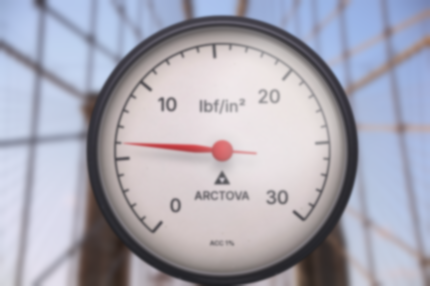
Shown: value=6 unit=psi
